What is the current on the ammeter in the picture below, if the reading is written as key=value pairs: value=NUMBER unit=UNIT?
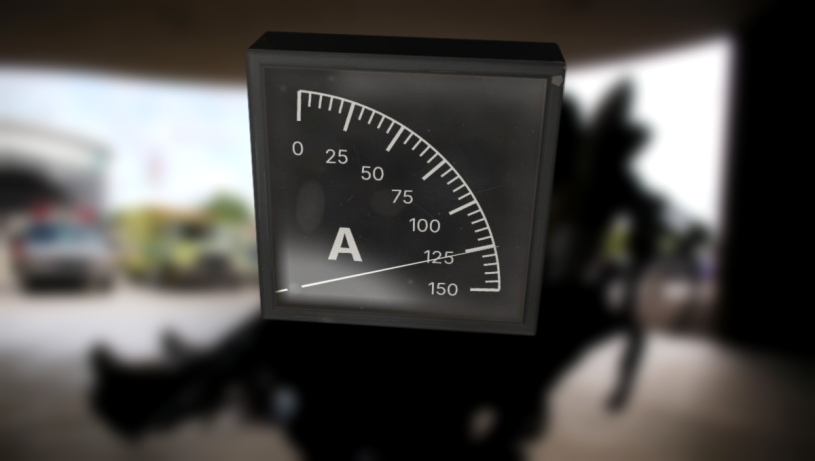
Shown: value=125 unit=A
